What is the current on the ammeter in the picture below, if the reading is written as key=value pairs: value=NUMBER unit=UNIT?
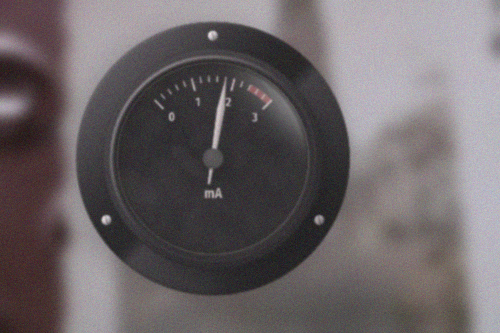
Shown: value=1.8 unit=mA
